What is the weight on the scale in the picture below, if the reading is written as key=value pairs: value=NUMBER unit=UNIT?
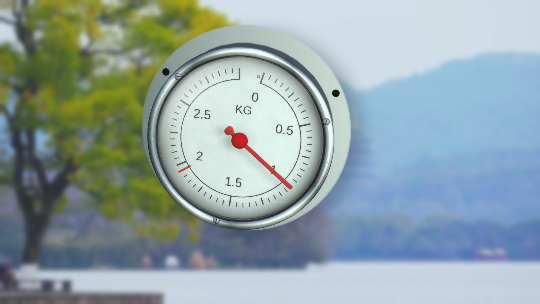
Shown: value=1 unit=kg
